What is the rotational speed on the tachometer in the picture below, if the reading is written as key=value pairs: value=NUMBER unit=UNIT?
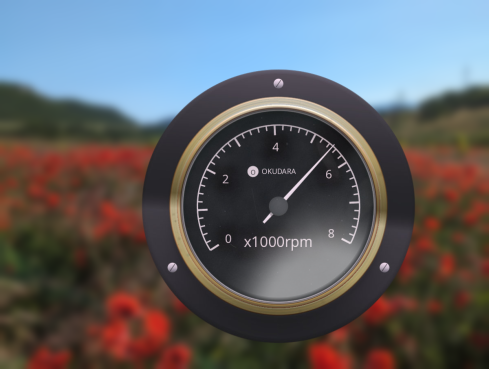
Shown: value=5500 unit=rpm
